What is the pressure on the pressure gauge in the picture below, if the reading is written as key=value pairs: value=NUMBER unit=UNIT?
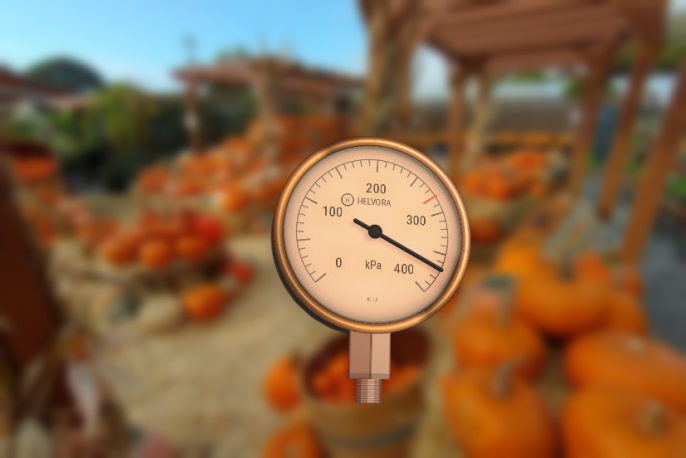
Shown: value=370 unit=kPa
